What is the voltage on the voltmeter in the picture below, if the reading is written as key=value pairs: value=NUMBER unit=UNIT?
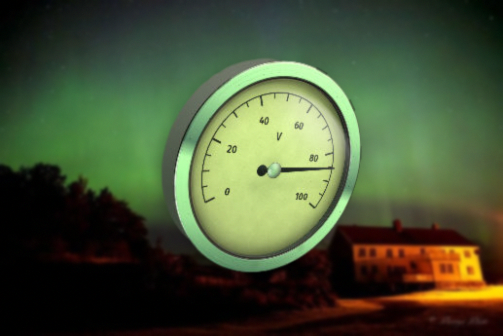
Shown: value=85 unit=V
